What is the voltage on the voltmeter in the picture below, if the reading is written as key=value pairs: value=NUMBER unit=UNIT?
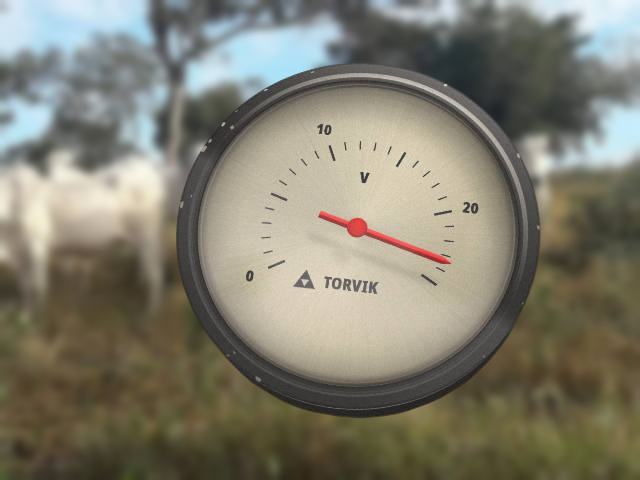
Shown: value=23.5 unit=V
